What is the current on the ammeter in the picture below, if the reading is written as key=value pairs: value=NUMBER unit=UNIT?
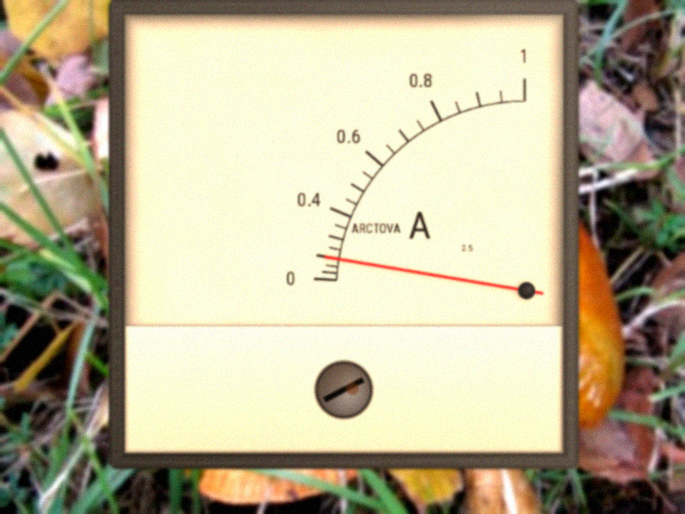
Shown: value=0.2 unit=A
